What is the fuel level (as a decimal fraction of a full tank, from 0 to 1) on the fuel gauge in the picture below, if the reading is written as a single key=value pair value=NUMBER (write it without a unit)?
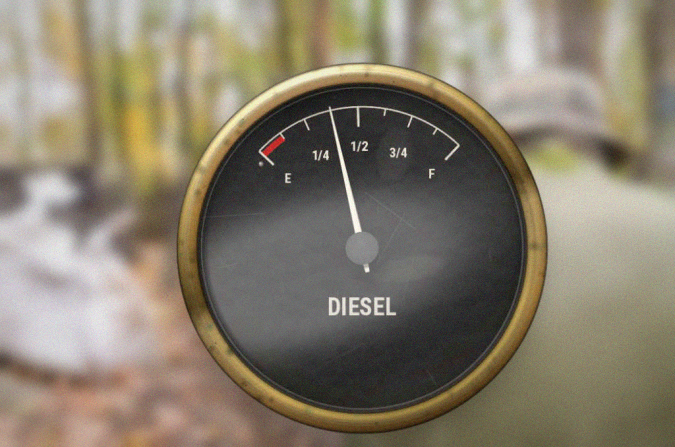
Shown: value=0.375
